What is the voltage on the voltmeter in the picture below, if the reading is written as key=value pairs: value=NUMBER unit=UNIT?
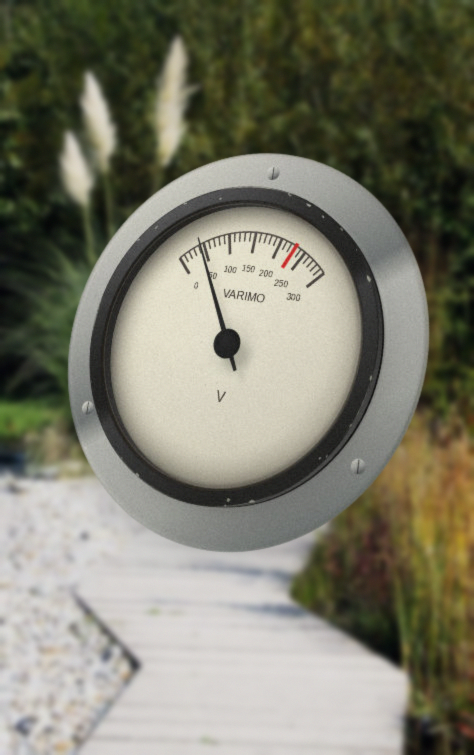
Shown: value=50 unit=V
